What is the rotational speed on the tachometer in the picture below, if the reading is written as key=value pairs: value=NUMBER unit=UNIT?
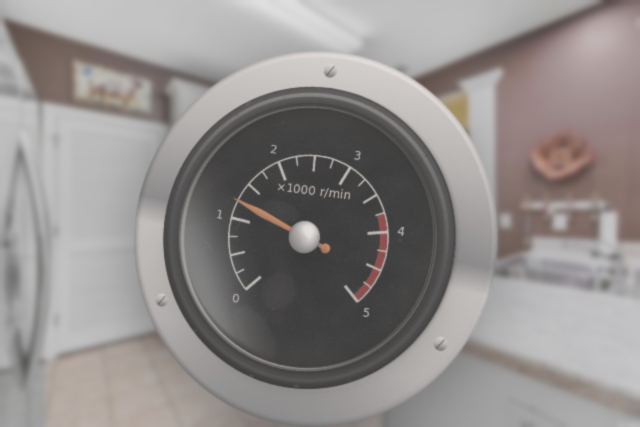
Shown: value=1250 unit=rpm
